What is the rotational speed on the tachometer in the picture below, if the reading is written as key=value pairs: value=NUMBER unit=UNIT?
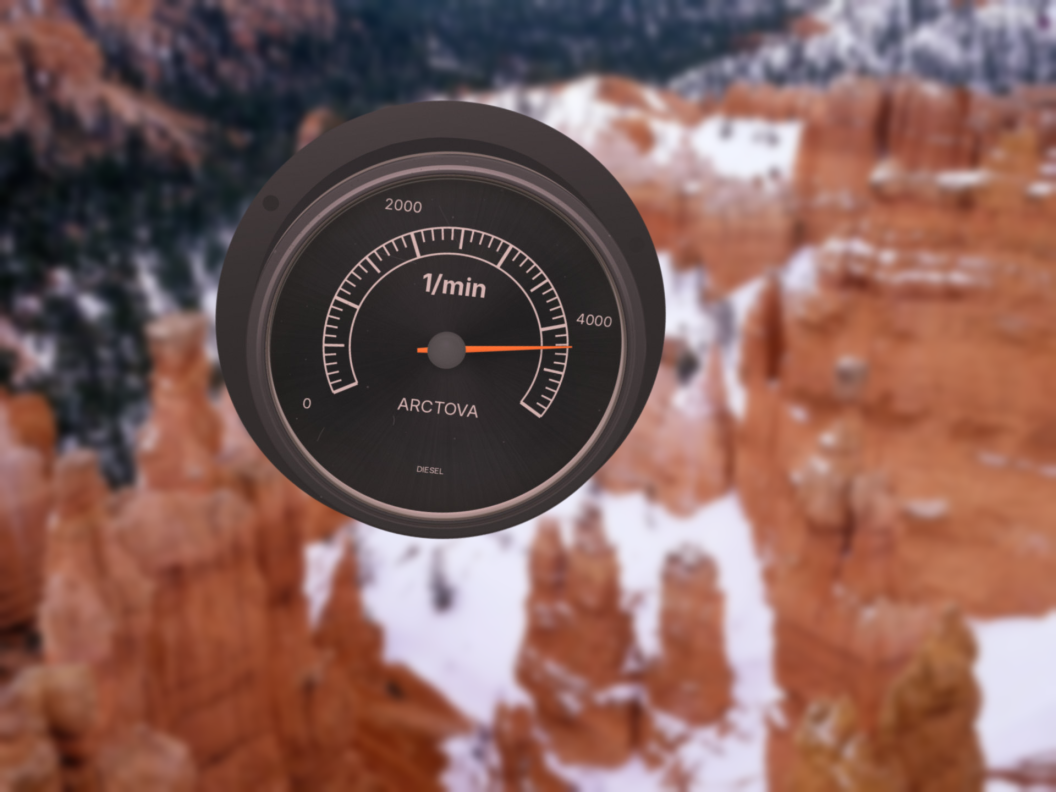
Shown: value=4200 unit=rpm
